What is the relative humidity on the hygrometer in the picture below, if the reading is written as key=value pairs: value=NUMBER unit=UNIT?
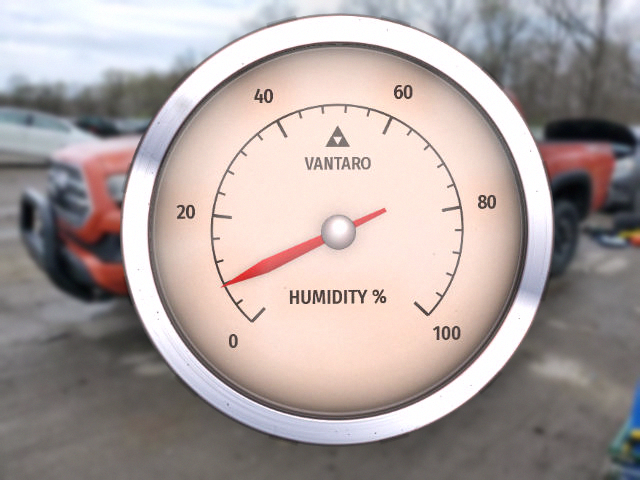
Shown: value=8 unit=%
